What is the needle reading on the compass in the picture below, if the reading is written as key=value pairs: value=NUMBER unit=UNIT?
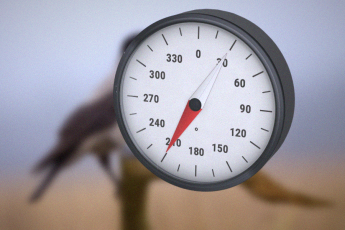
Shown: value=210 unit=°
